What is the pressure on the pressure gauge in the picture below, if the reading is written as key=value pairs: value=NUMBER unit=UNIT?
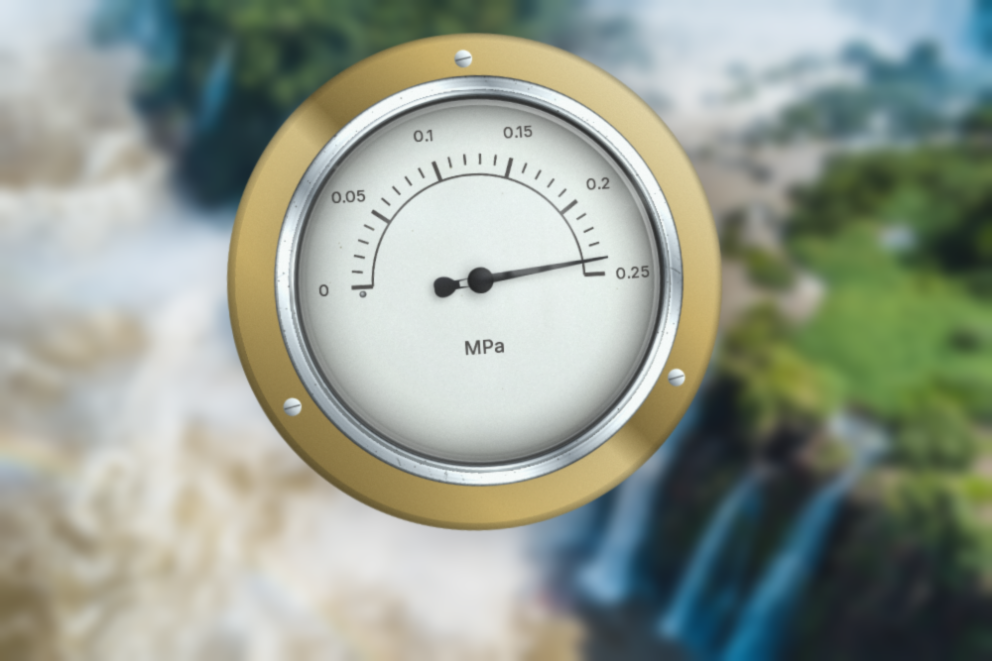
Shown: value=0.24 unit=MPa
